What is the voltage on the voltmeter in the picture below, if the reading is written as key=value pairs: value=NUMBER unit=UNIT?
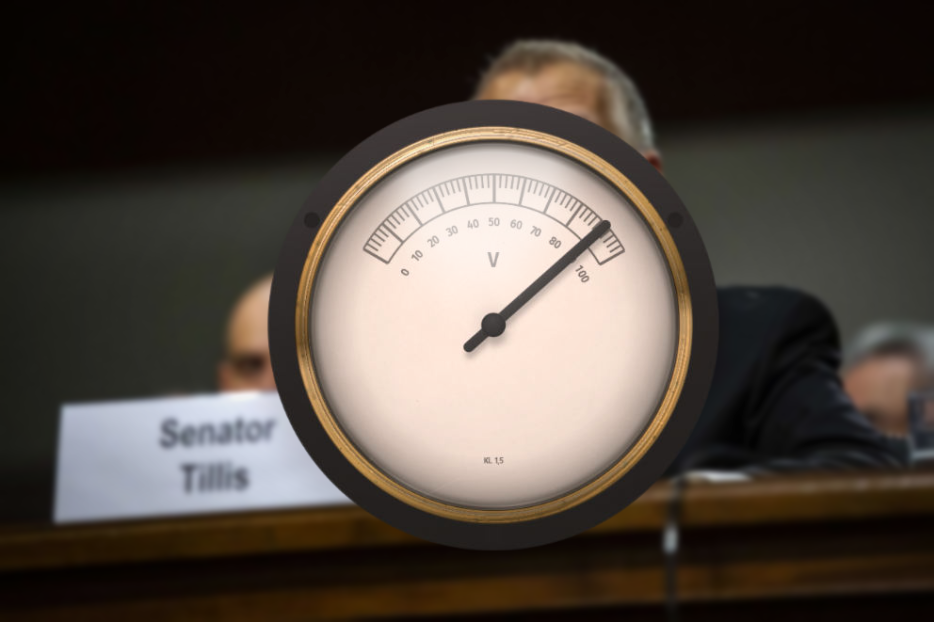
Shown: value=90 unit=V
